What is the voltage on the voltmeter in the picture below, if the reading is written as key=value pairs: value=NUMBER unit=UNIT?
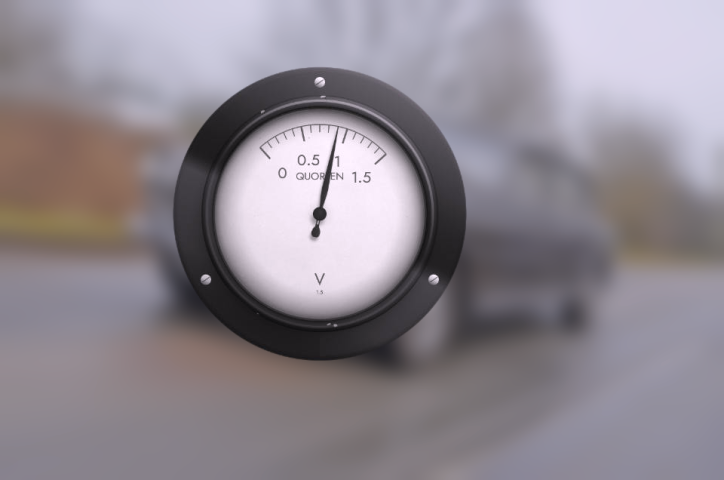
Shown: value=0.9 unit=V
